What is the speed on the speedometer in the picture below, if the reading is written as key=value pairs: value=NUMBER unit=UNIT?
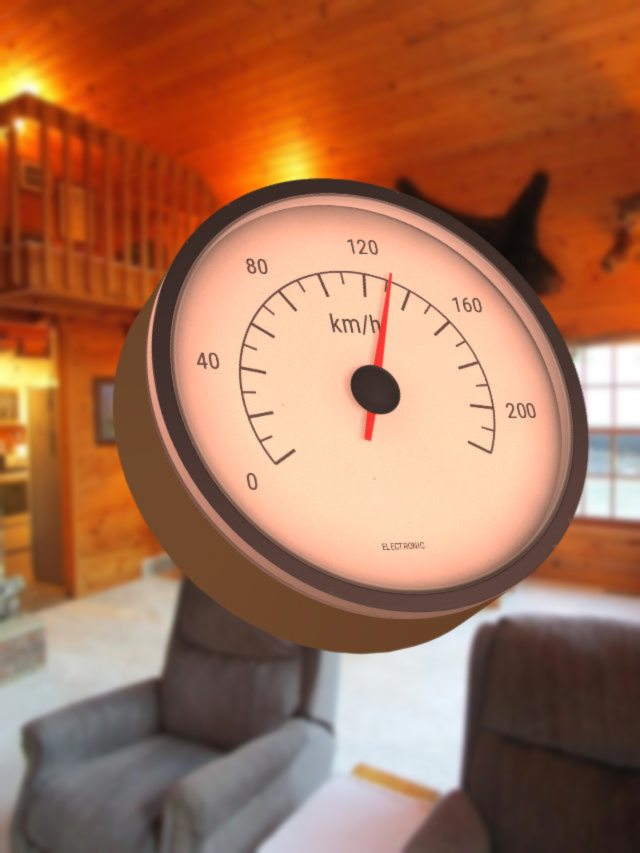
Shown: value=130 unit=km/h
